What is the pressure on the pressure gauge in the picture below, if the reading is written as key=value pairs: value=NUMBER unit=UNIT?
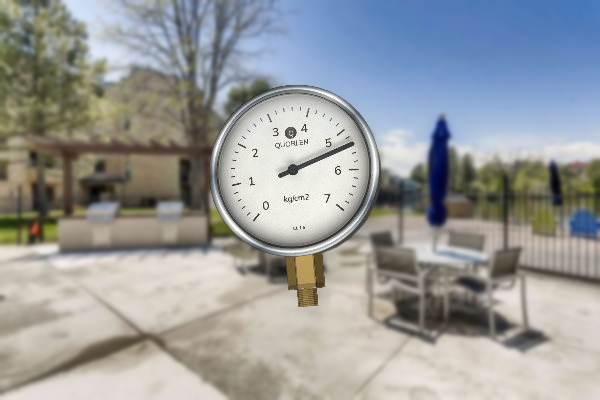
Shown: value=5.4 unit=kg/cm²
